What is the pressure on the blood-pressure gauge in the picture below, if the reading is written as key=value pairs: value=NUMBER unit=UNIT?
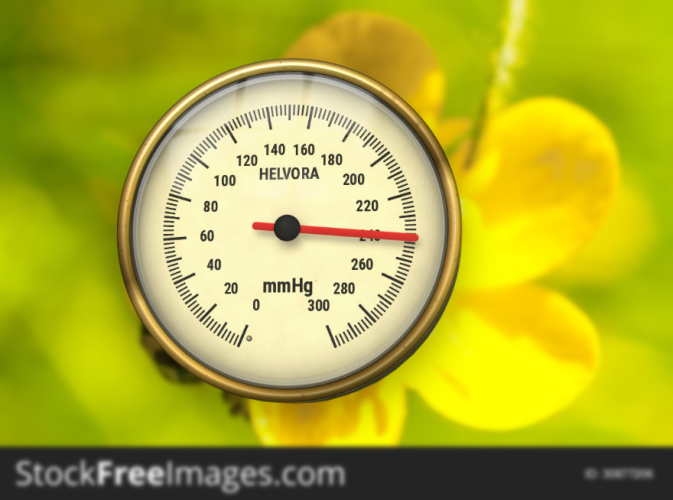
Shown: value=240 unit=mmHg
